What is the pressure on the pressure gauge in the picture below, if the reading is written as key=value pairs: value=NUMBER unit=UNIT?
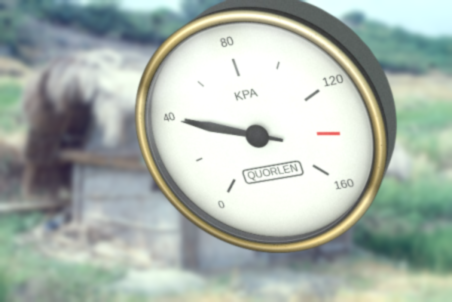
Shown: value=40 unit=kPa
